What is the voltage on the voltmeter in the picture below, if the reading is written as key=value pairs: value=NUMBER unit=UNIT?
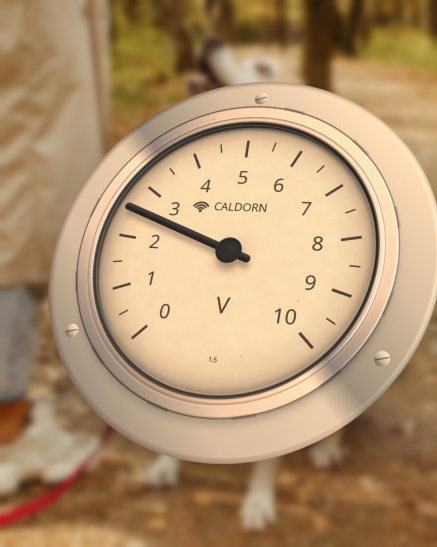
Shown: value=2.5 unit=V
